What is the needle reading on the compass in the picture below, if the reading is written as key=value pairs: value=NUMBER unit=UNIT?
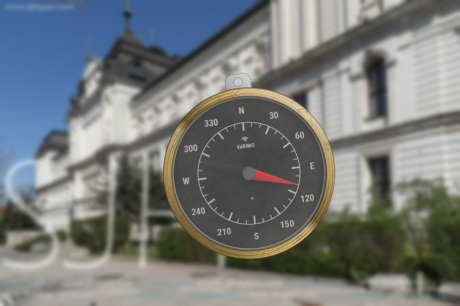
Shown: value=110 unit=°
